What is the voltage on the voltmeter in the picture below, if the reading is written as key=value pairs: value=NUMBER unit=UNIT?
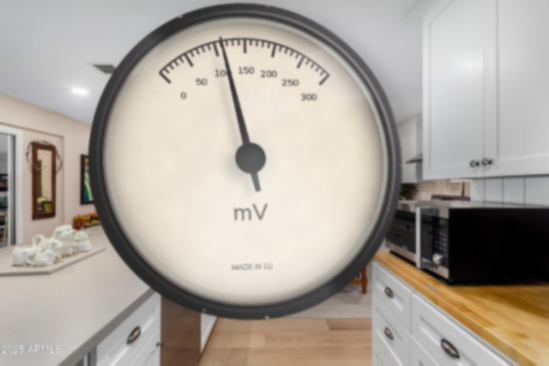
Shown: value=110 unit=mV
